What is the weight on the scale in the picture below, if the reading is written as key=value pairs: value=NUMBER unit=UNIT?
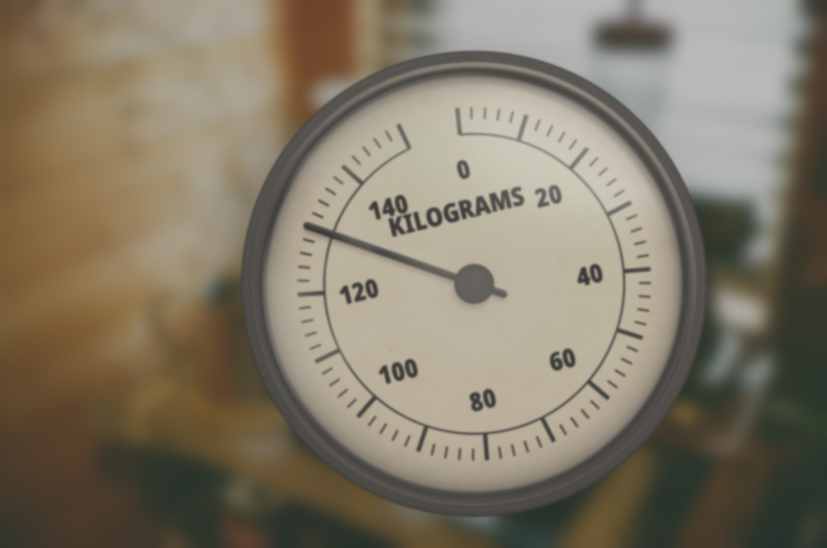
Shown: value=130 unit=kg
